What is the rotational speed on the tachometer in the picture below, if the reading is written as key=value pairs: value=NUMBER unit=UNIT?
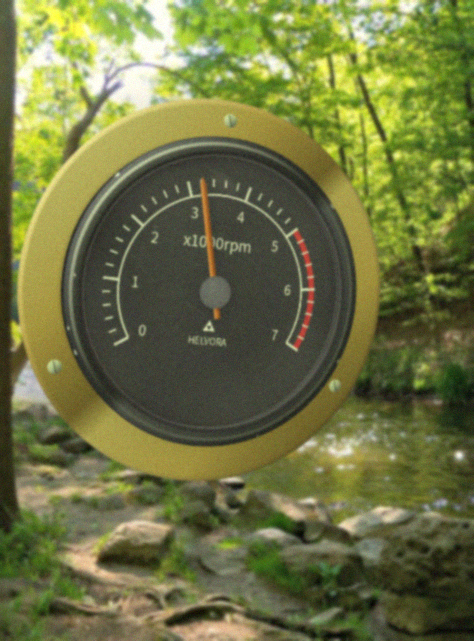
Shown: value=3200 unit=rpm
